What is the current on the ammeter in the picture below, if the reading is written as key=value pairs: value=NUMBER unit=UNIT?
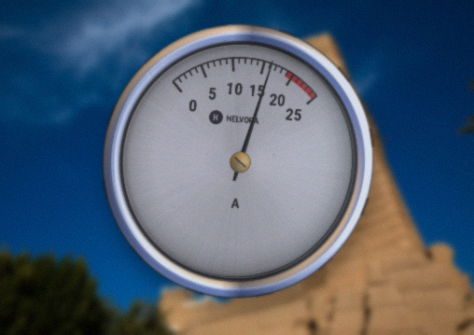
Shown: value=16 unit=A
